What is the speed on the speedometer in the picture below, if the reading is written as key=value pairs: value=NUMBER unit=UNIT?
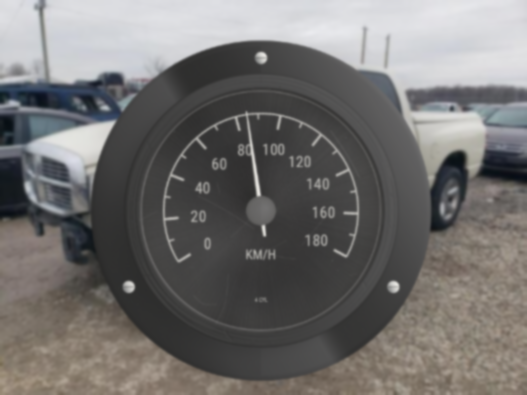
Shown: value=85 unit=km/h
